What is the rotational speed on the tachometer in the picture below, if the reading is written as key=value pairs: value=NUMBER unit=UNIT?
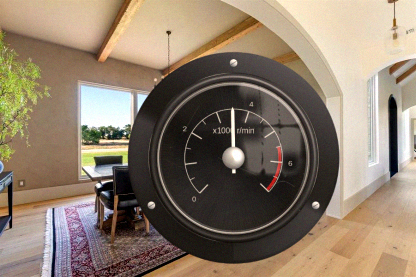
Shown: value=3500 unit=rpm
